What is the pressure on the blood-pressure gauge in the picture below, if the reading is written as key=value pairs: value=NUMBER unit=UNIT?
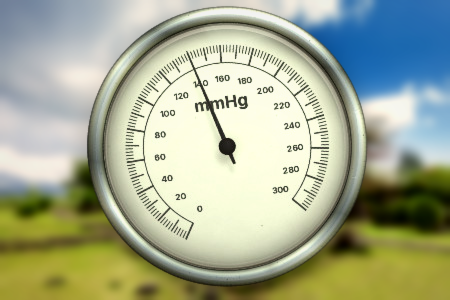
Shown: value=140 unit=mmHg
